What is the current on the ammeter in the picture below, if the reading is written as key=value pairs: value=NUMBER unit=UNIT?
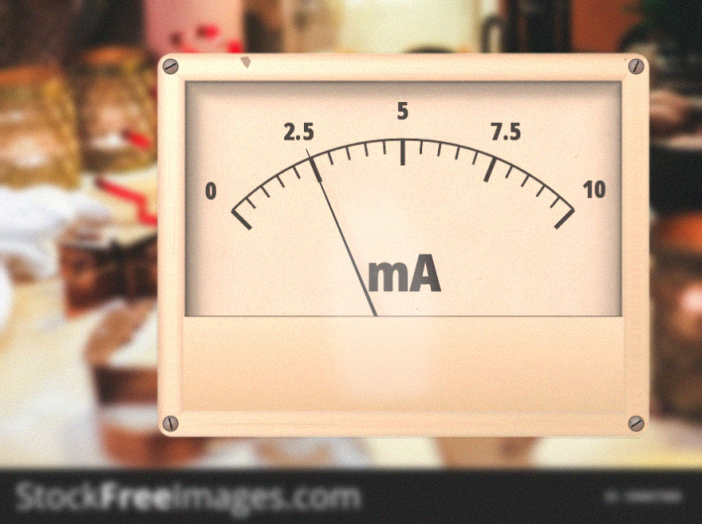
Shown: value=2.5 unit=mA
